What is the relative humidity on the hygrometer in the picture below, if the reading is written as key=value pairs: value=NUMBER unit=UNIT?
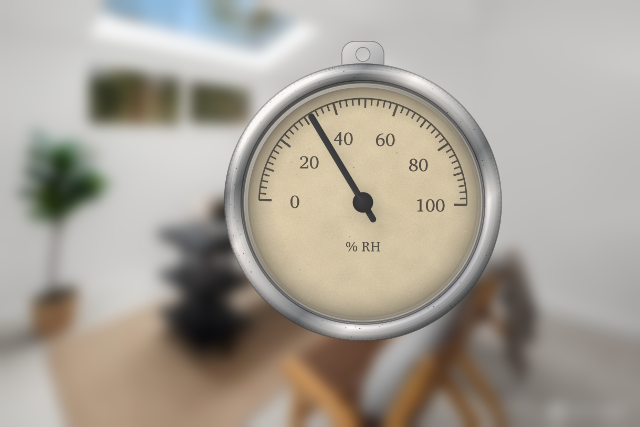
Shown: value=32 unit=%
